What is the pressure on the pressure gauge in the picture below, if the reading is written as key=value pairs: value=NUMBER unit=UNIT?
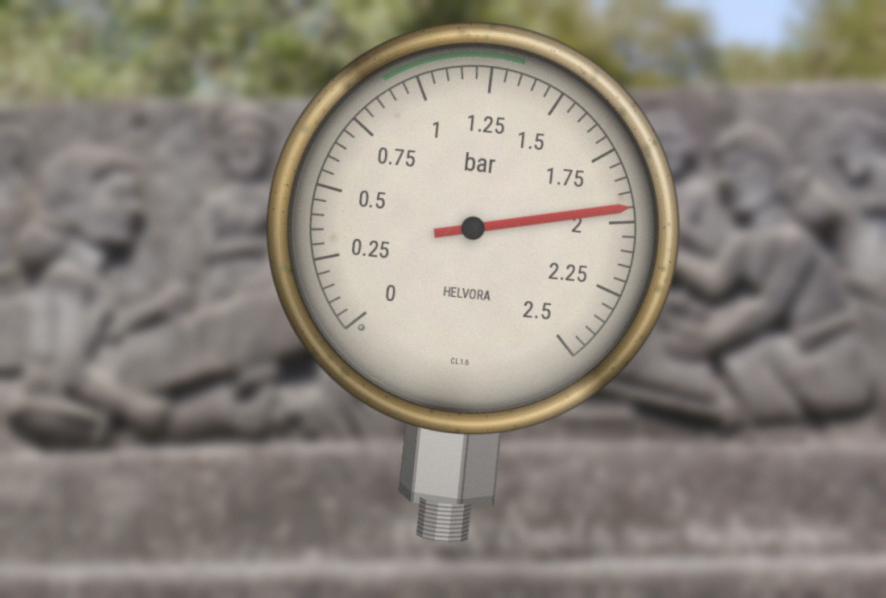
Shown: value=1.95 unit=bar
